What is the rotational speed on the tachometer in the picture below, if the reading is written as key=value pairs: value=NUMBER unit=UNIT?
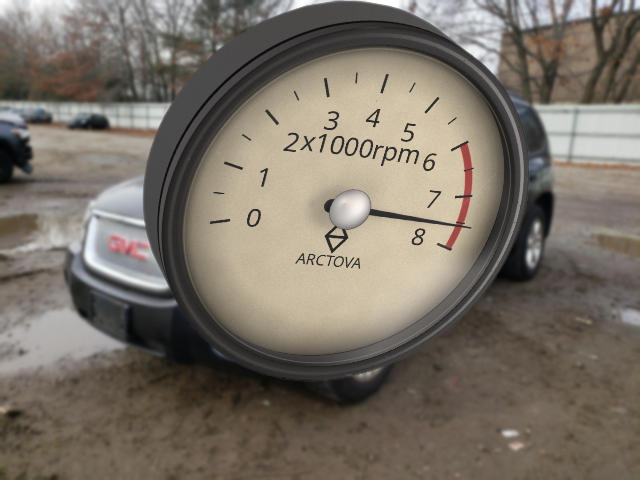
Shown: value=7500 unit=rpm
